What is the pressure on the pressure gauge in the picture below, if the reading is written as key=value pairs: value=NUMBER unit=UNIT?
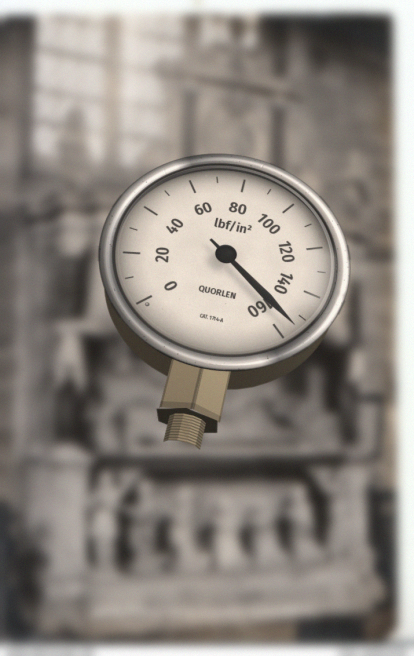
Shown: value=155 unit=psi
